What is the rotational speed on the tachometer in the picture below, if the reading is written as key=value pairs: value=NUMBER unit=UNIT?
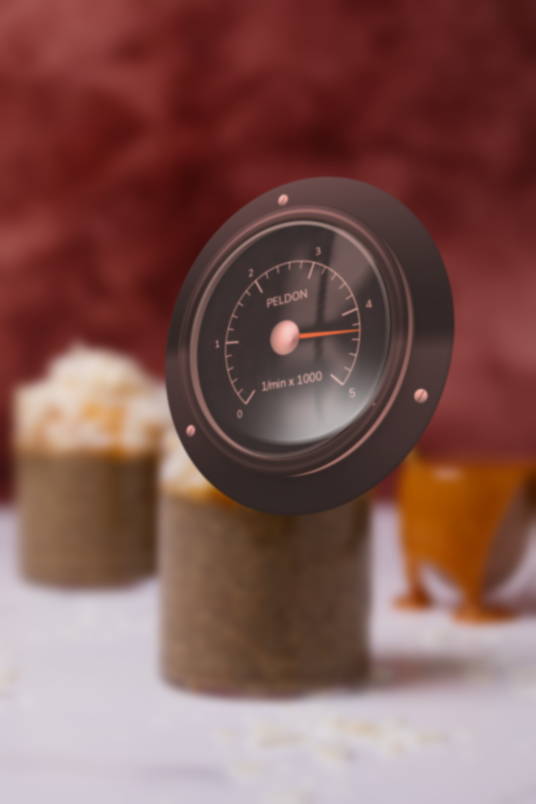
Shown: value=4300 unit=rpm
